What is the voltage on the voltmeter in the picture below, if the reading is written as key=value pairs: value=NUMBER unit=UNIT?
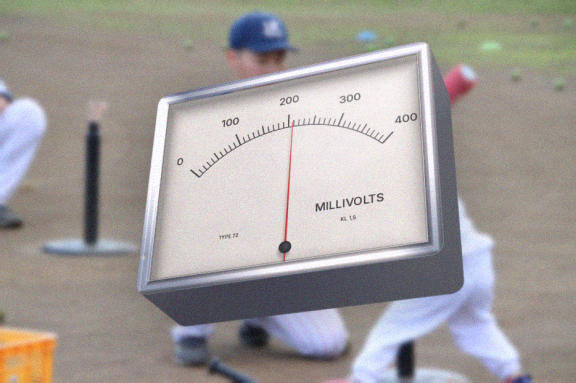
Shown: value=210 unit=mV
